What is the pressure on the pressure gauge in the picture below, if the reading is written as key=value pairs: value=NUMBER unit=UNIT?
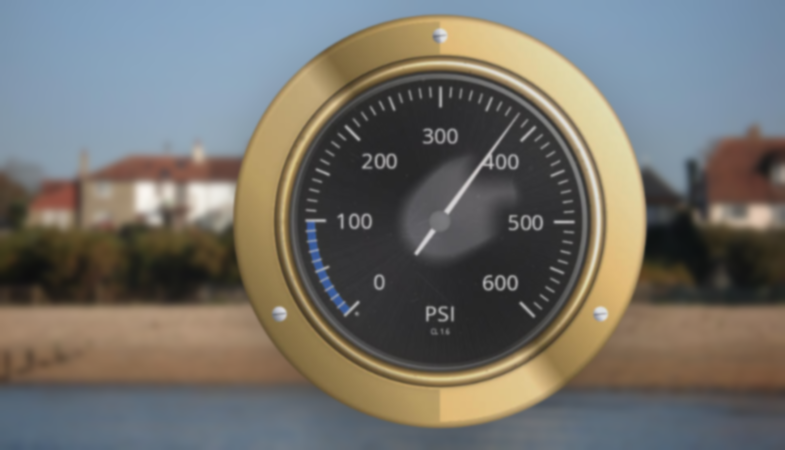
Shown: value=380 unit=psi
